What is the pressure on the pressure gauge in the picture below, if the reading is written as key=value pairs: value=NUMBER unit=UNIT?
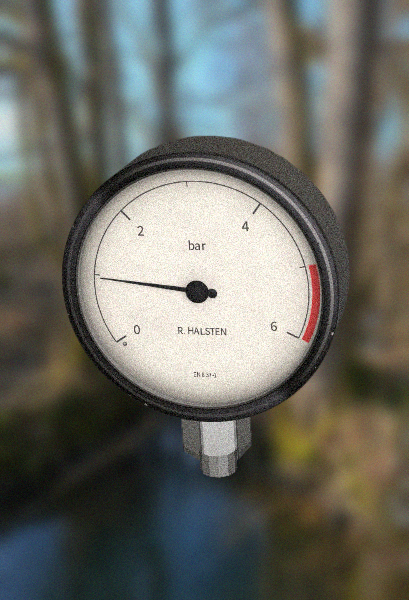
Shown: value=1 unit=bar
